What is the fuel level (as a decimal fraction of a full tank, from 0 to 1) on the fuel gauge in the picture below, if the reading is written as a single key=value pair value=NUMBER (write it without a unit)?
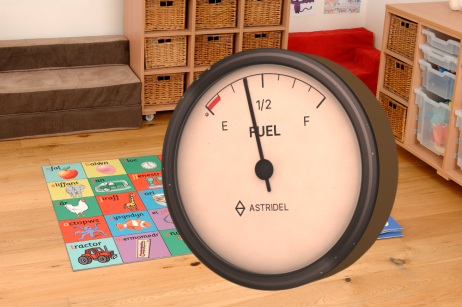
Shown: value=0.375
